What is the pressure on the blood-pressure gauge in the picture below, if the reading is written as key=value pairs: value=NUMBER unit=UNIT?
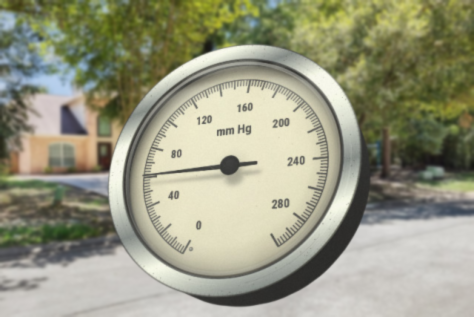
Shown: value=60 unit=mmHg
